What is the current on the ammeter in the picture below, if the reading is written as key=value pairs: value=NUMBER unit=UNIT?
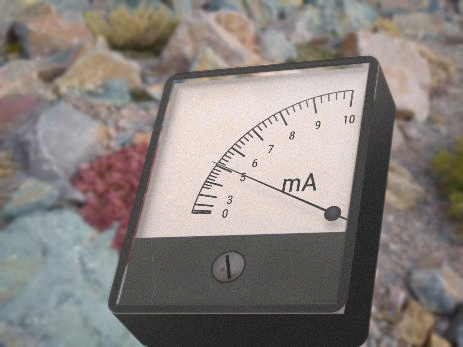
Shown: value=5 unit=mA
